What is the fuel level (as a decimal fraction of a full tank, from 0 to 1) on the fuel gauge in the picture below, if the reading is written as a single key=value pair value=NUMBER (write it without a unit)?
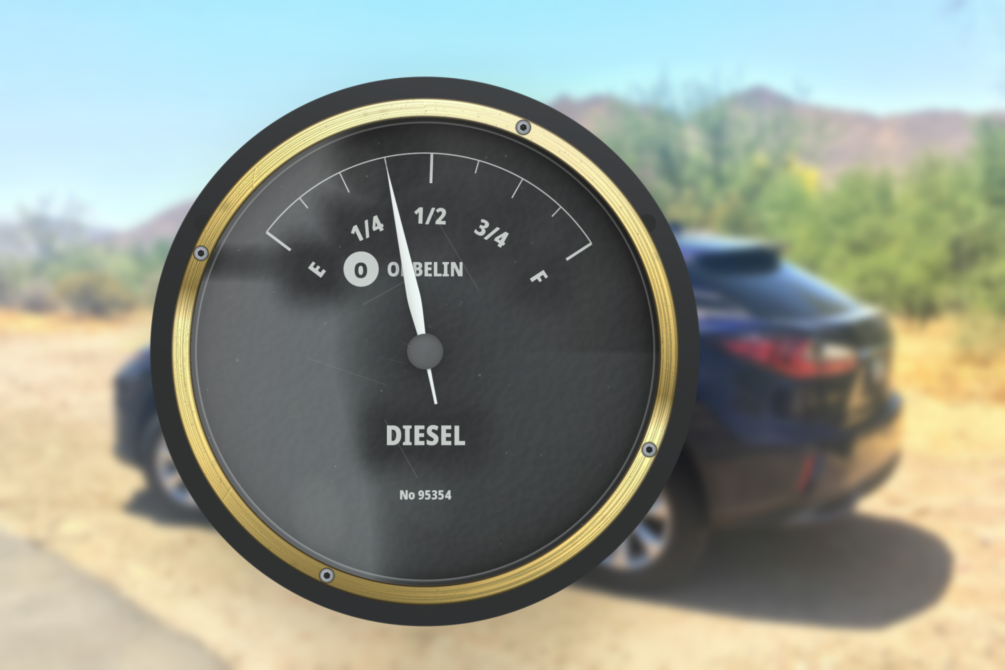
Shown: value=0.375
